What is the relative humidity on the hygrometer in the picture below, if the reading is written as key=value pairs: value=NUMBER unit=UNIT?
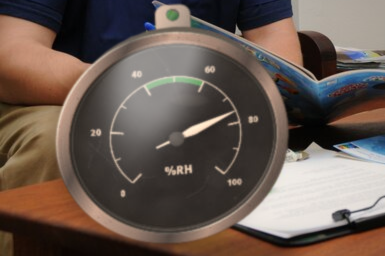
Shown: value=75 unit=%
